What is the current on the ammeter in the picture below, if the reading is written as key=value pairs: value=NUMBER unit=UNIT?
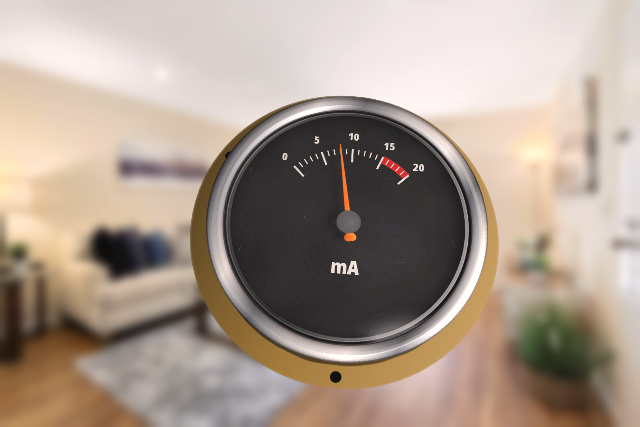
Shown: value=8 unit=mA
